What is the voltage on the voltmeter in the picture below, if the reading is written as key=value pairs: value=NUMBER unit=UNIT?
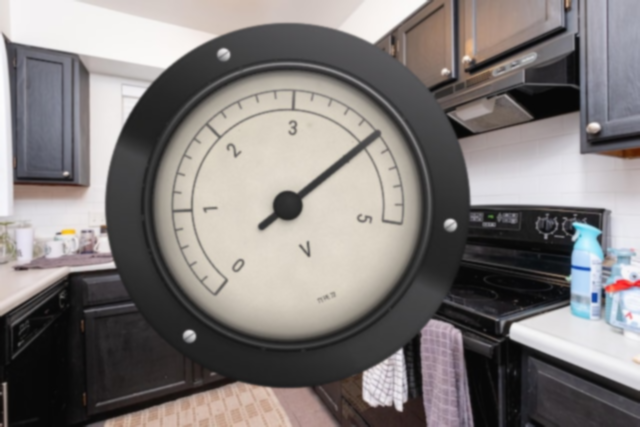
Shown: value=4 unit=V
